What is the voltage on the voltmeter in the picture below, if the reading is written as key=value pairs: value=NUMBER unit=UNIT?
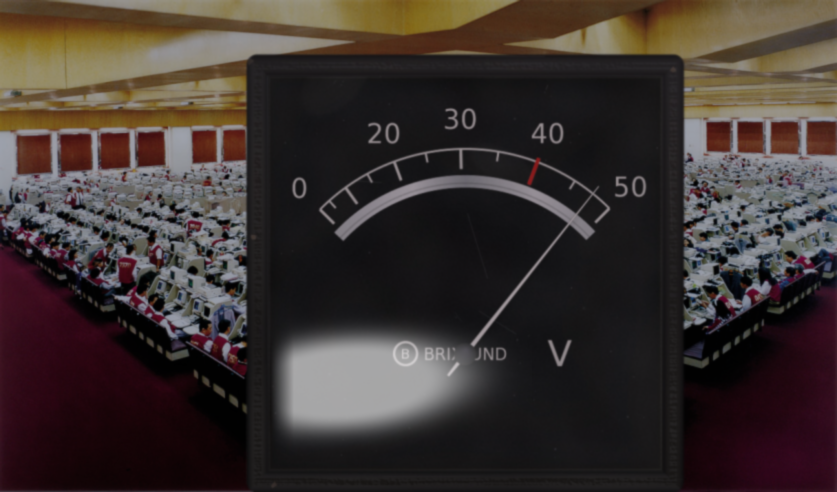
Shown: value=47.5 unit=V
